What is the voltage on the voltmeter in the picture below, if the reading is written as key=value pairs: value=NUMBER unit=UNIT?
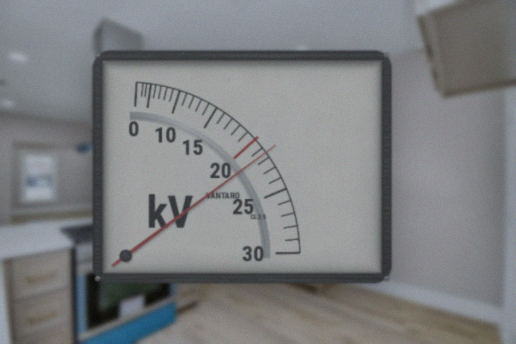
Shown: value=21.5 unit=kV
